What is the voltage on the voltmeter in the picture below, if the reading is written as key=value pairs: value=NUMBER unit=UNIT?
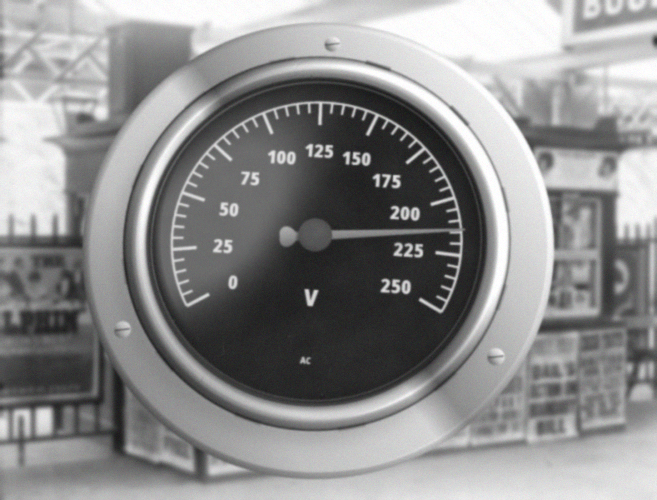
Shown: value=215 unit=V
